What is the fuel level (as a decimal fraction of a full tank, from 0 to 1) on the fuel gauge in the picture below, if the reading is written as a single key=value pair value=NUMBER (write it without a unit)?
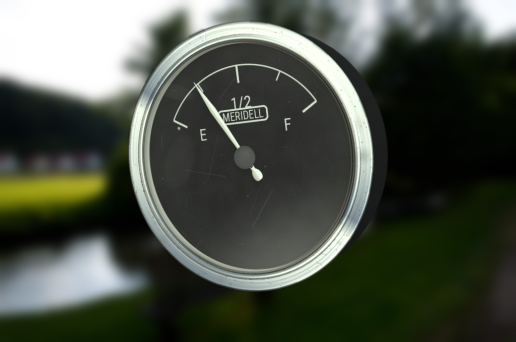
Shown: value=0.25
